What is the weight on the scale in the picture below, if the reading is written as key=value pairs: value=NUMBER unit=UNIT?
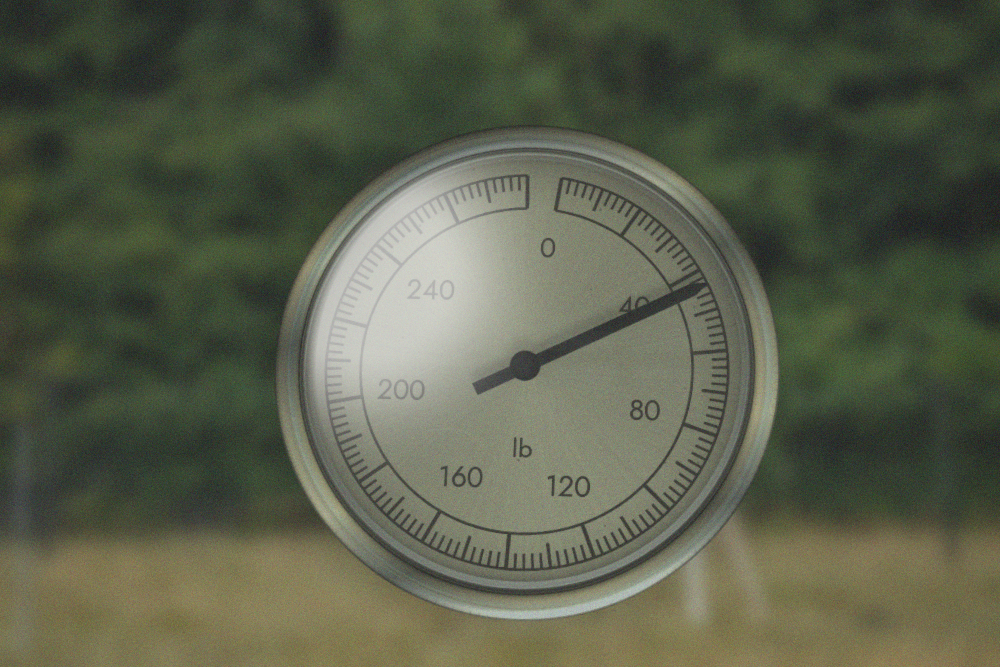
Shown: value=44 unit=lb
